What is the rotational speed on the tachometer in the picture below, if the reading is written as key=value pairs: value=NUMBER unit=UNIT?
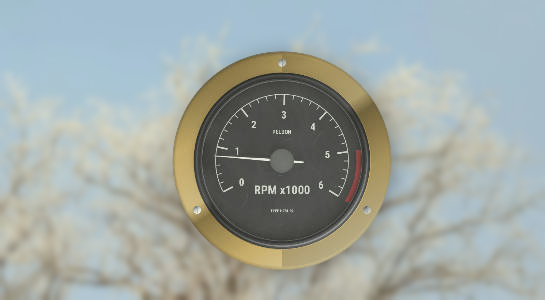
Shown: value=800 unit=rpm
